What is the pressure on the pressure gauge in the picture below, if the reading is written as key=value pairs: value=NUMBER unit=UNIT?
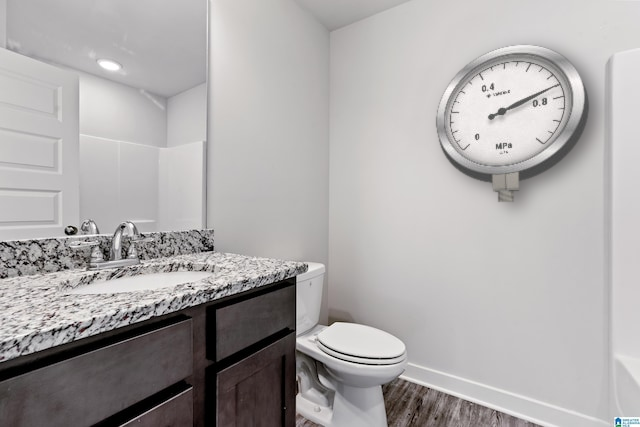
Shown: value=0.75 unit=MPa
